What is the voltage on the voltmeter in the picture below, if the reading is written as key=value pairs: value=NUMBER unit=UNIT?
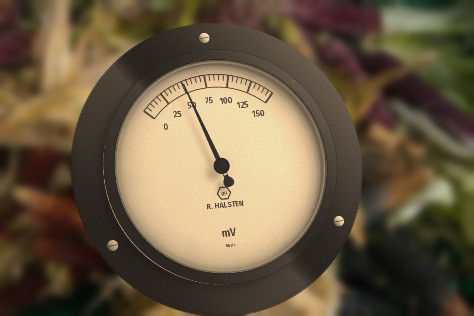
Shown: value=50 unit=mV
